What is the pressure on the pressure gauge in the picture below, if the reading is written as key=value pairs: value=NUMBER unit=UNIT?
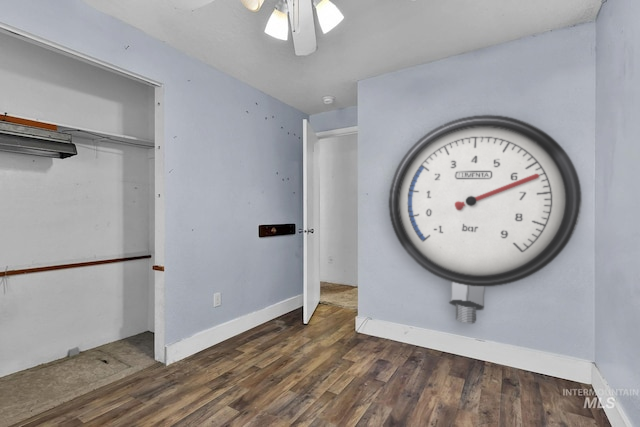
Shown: value=6.4 unit=bar
